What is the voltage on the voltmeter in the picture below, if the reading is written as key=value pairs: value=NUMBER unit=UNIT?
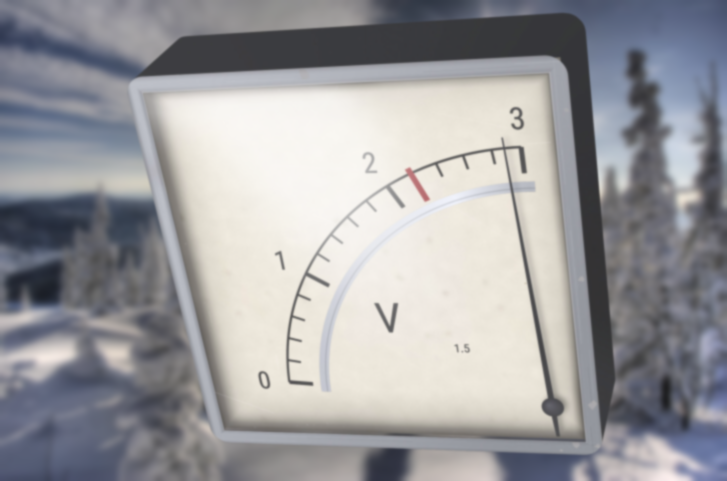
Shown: value=2.9 unit=V
